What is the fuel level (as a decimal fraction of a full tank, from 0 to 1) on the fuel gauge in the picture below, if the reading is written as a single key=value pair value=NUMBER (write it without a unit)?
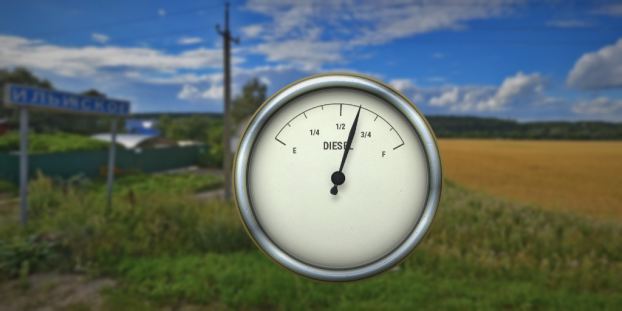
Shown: value=0.625
